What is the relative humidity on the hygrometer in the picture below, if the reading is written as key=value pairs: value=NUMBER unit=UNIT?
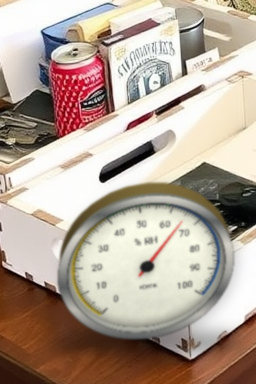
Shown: value=65 unit=%
